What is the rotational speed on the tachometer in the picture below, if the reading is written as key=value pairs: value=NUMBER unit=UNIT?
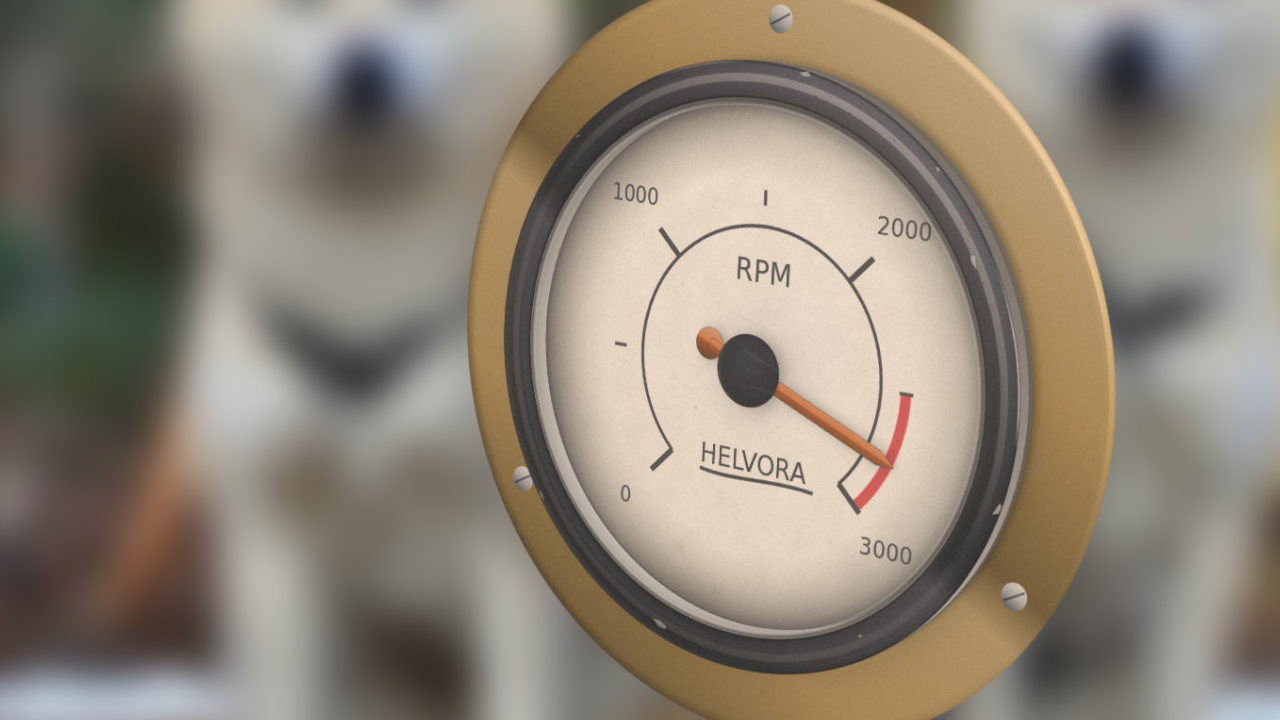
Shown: value=2750 unit=rpm
